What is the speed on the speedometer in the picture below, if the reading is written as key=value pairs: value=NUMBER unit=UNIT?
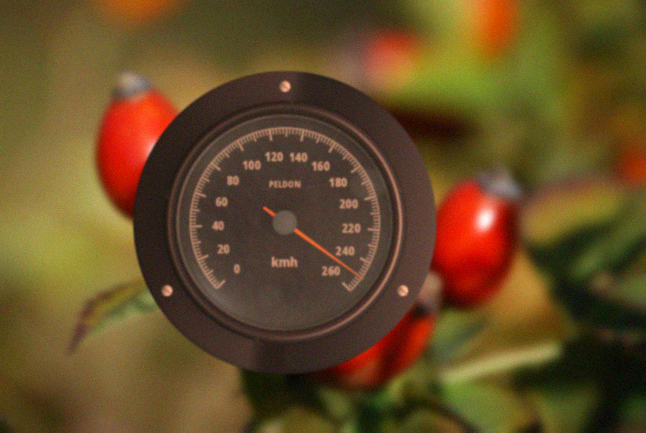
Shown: value=250 unit=km/h
